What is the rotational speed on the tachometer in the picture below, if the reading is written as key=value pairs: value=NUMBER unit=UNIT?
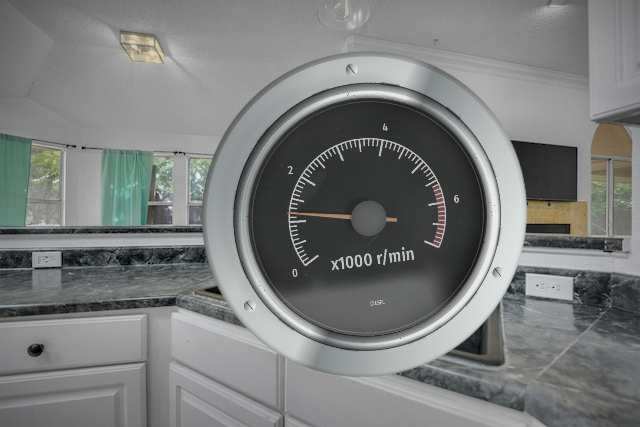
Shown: value=1200 unit=rpm
